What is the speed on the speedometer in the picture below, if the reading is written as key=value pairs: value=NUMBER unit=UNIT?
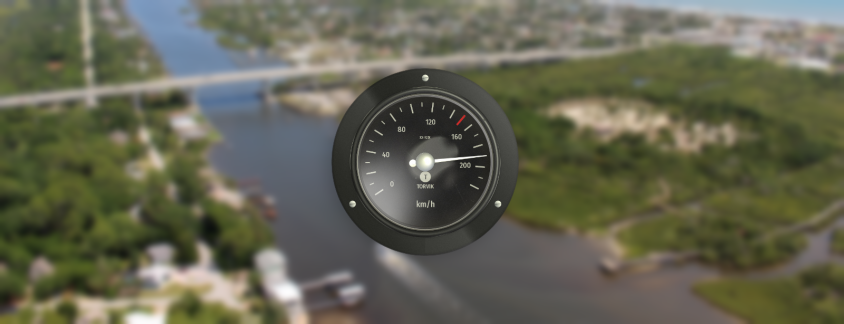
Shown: value=190 unit=km/h
